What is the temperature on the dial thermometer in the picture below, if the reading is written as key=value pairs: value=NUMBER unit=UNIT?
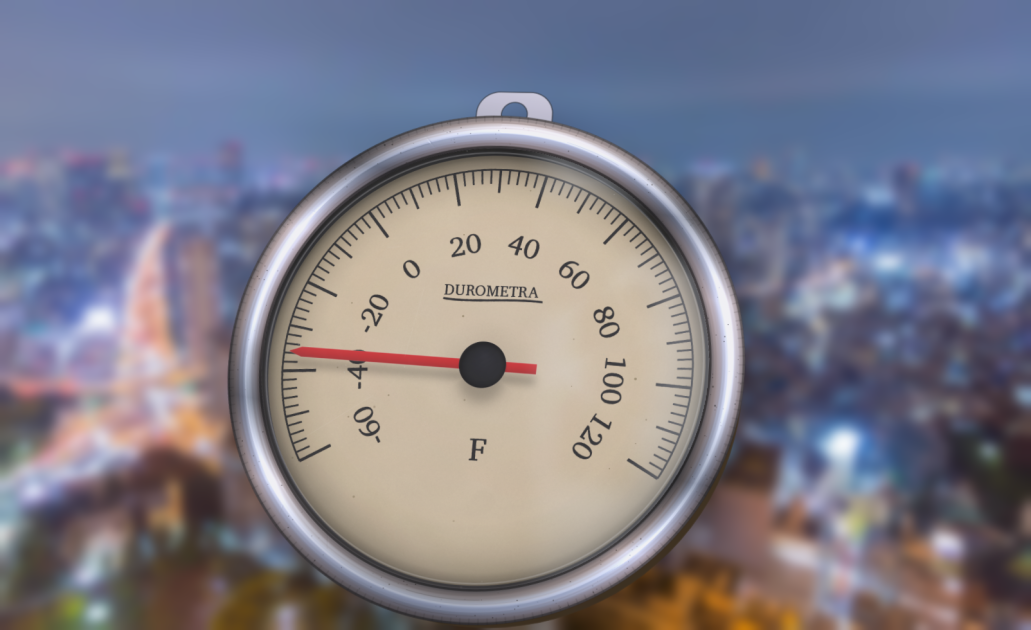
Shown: value=-36 unit=°F
